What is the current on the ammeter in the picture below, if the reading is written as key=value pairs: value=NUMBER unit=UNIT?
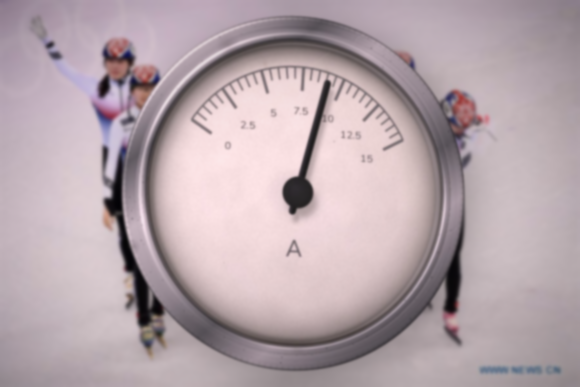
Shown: value=9 unit=A
